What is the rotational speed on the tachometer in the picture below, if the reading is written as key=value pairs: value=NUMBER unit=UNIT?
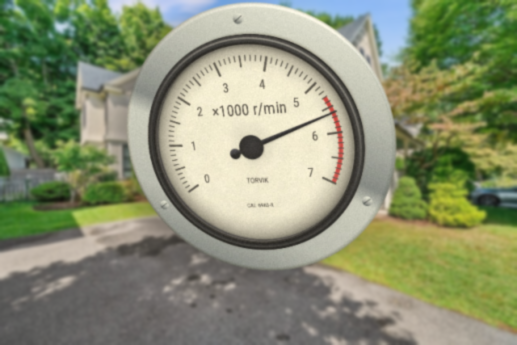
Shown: value=5600 unit=rpm
